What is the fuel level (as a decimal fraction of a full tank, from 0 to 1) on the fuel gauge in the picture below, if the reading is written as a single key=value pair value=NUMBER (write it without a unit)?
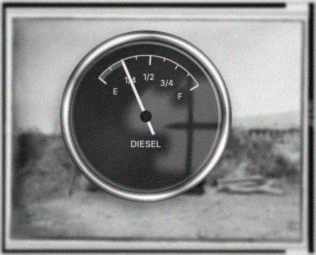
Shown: value=0.25
